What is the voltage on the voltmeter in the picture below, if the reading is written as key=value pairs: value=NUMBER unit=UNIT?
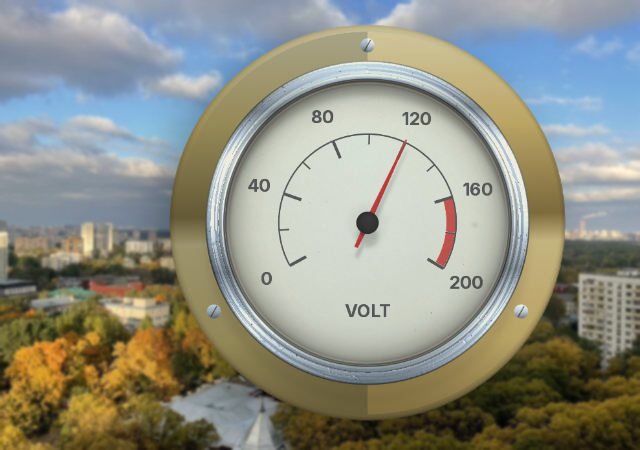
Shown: value=120 unit=V
